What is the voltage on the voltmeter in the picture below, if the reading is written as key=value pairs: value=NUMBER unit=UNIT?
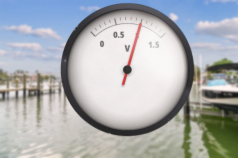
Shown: value=1 unit=V
